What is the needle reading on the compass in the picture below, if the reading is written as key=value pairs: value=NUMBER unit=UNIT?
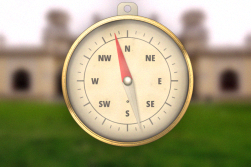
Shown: value=345 unit=°
